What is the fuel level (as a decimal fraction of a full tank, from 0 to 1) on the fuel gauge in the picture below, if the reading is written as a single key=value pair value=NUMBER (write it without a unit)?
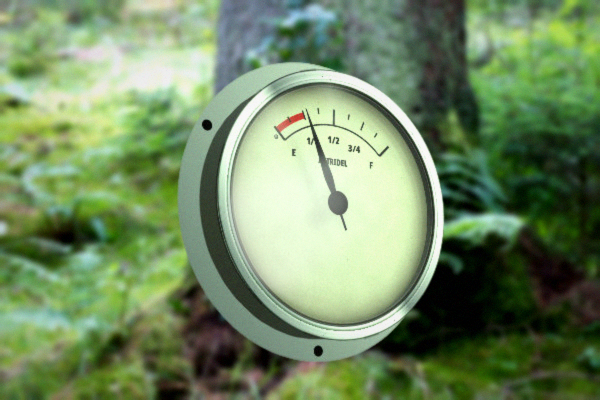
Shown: value=0.25
